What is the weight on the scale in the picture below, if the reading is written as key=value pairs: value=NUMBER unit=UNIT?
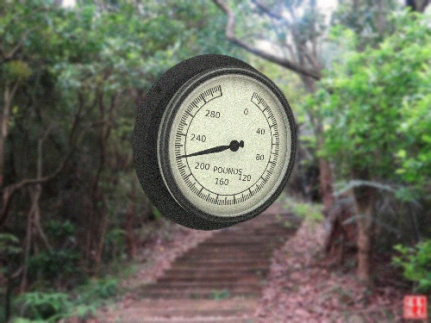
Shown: value=220 unit=lb
